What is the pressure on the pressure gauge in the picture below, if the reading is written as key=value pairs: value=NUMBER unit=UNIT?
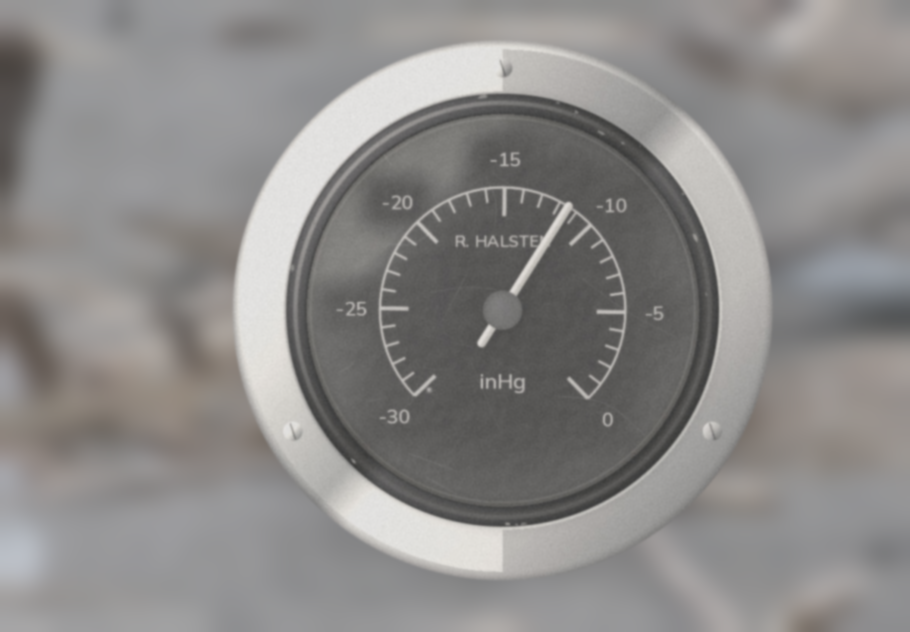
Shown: value=-11.5 unit=inHg
